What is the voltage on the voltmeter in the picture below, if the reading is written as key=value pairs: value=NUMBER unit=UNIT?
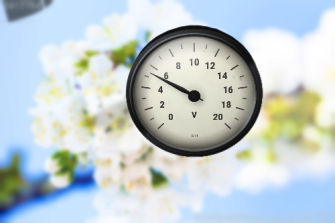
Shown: value=5.5 unit=V
